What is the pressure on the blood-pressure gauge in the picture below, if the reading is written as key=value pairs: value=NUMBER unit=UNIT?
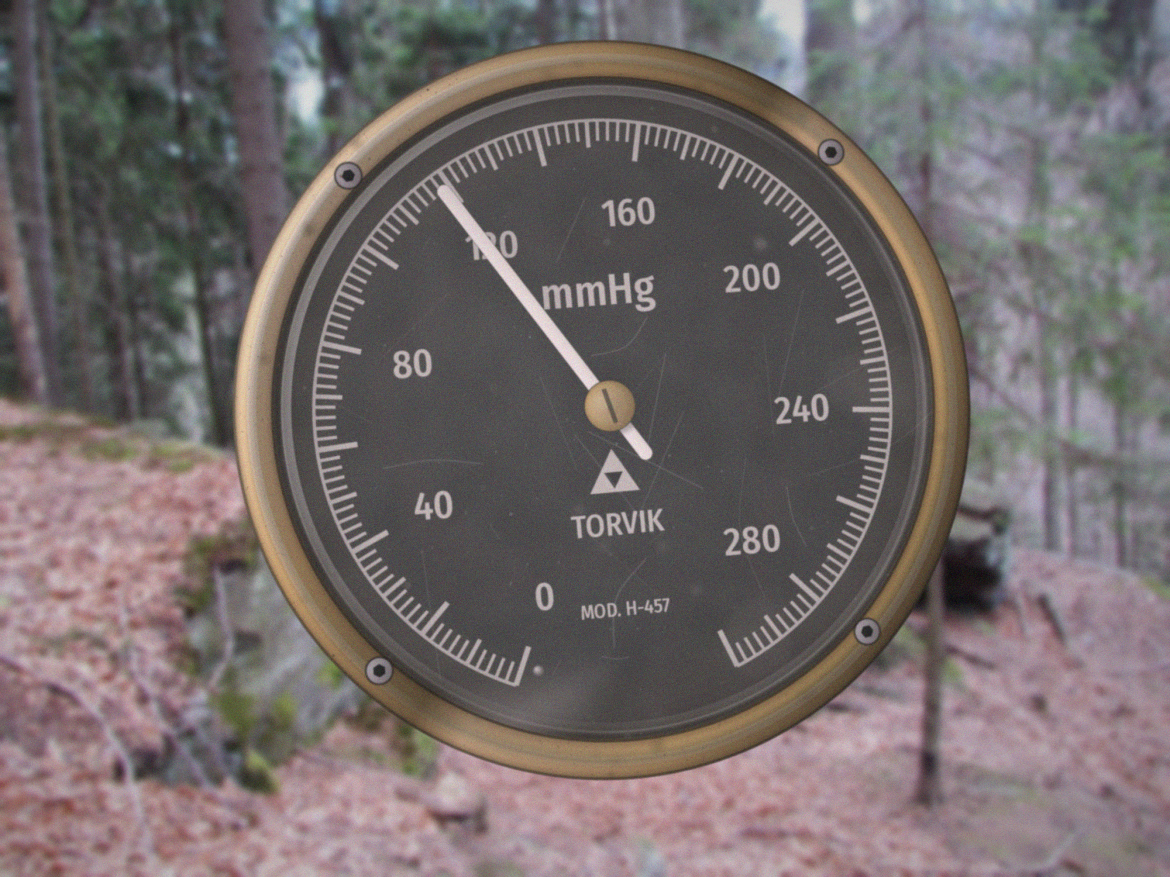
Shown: value=118 unit=mmHg
